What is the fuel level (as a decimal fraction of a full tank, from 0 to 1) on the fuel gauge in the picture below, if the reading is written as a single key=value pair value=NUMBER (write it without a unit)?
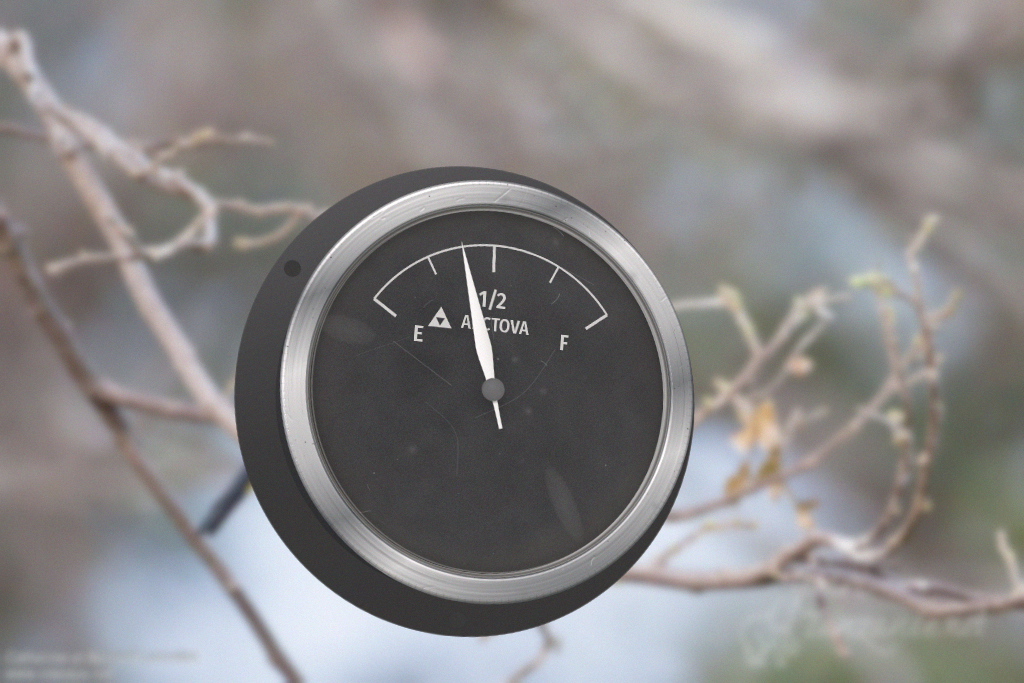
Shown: value=0.375
